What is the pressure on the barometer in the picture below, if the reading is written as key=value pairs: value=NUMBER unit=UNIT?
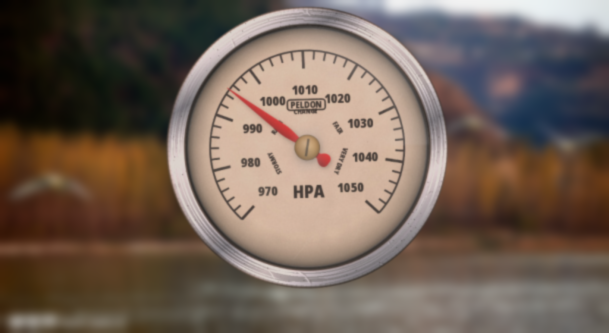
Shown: value=995 unit=hPa
